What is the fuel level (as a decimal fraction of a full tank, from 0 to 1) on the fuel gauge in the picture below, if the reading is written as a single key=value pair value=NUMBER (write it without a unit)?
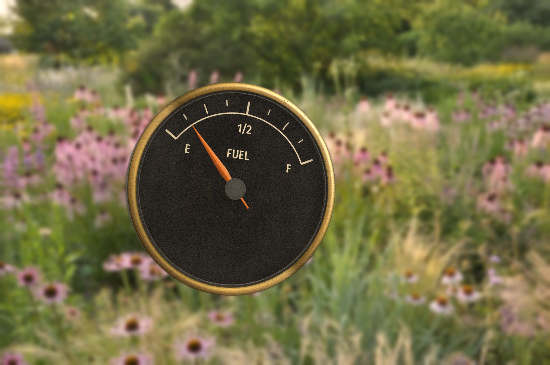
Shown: value=0.125
